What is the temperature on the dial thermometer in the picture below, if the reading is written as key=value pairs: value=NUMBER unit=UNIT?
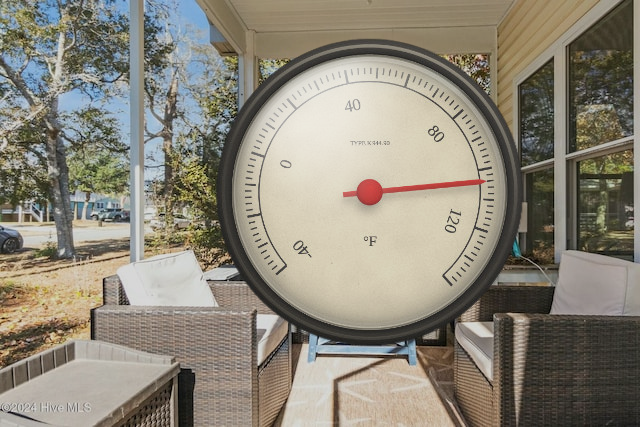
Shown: value=104 unit=°F
